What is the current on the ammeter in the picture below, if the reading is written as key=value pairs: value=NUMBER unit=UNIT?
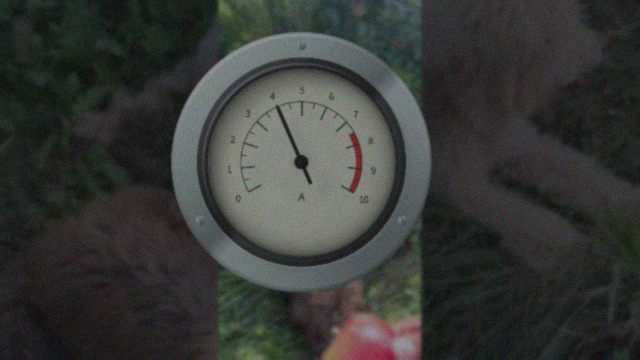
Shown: value=4 unit=A
